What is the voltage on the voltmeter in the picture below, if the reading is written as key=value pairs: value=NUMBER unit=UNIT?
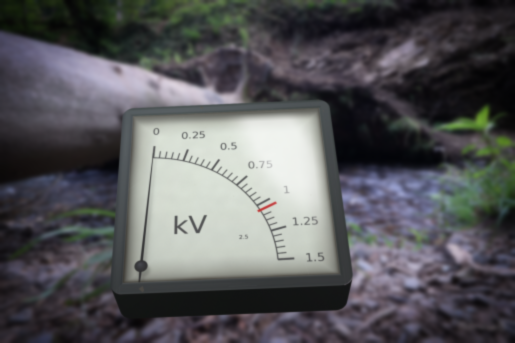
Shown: value=0 unit=kV
